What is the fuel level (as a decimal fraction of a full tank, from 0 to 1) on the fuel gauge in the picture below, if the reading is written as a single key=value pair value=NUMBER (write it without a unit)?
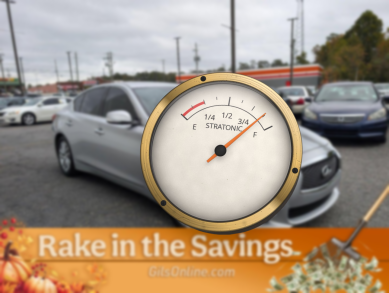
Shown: value=0.875
